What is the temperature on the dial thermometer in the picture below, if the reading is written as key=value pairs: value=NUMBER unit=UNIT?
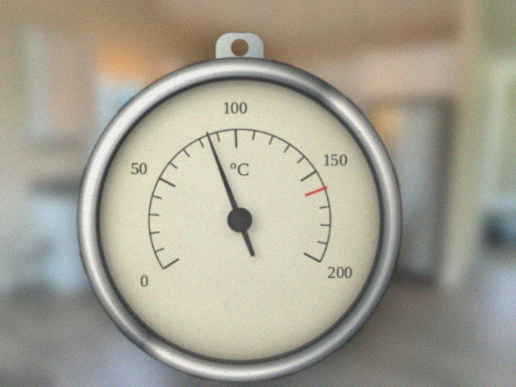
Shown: value=85 unit=°C
